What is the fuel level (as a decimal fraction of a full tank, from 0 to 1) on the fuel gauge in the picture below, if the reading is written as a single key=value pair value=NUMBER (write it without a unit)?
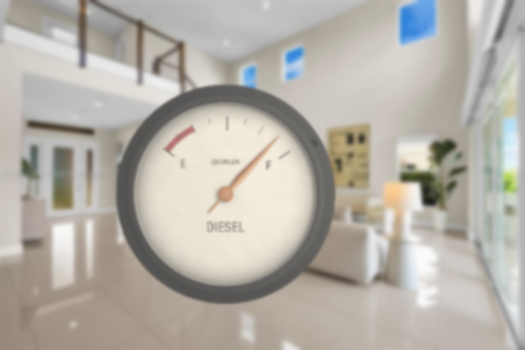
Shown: value=0.875
